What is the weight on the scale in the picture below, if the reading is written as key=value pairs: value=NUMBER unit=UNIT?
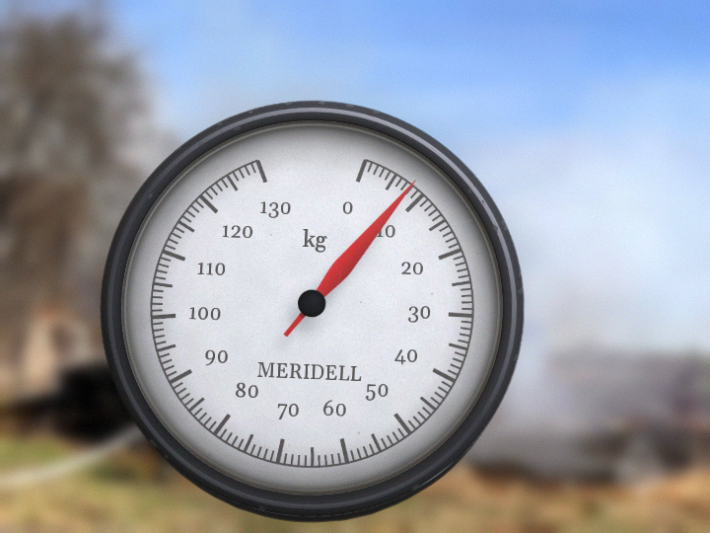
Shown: value=8 unit=kg
